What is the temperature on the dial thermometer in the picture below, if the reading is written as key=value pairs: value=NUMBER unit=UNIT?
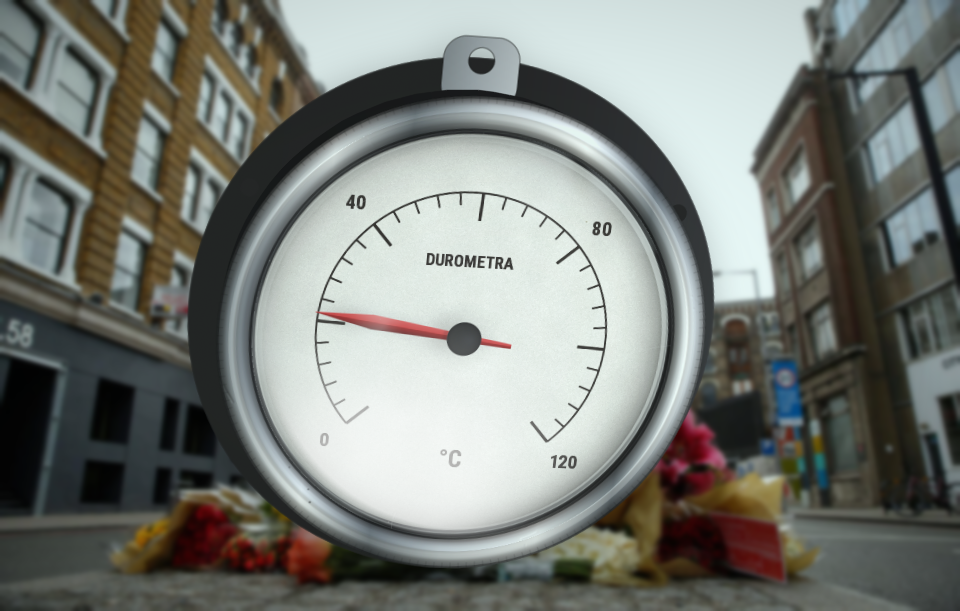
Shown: value=22 unit=°C
